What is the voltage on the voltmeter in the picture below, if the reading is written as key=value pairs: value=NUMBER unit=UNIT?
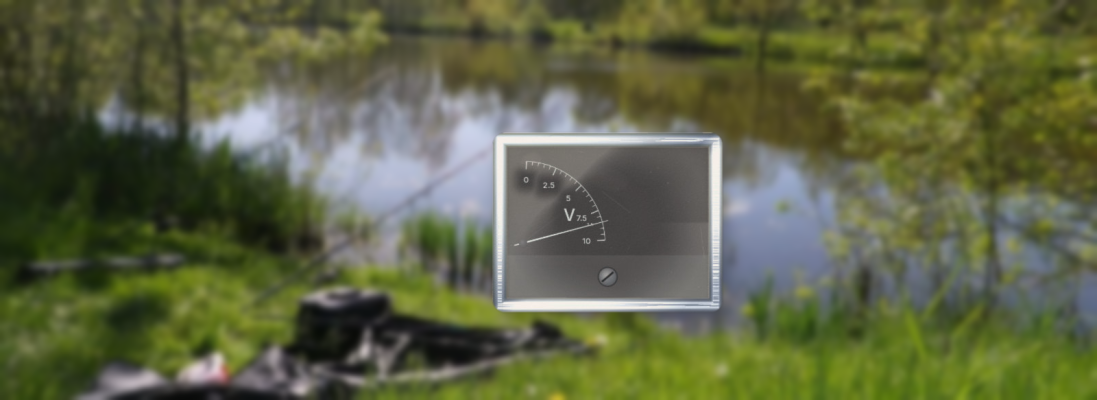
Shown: value=8.5 unit=V
